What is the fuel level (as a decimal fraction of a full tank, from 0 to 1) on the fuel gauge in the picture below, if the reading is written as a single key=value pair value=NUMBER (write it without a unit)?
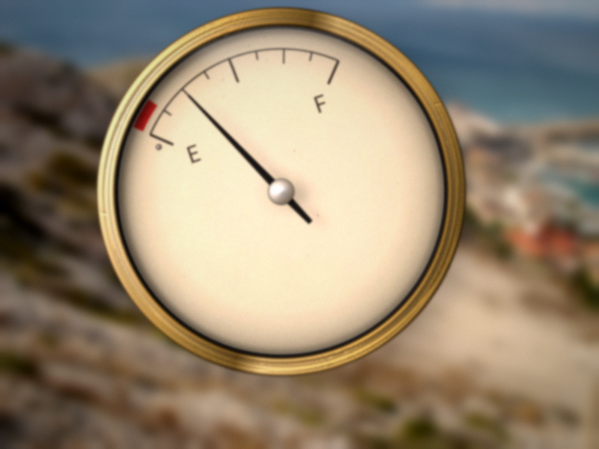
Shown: value=0.25
